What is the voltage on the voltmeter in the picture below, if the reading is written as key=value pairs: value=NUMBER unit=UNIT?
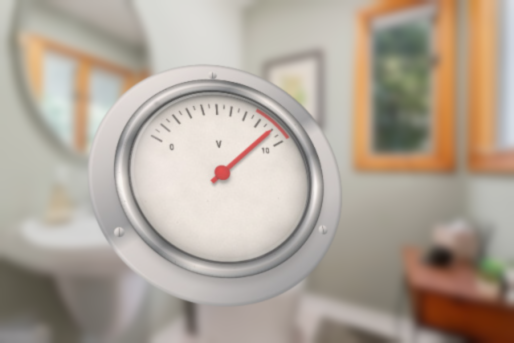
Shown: value=9 unit=V
